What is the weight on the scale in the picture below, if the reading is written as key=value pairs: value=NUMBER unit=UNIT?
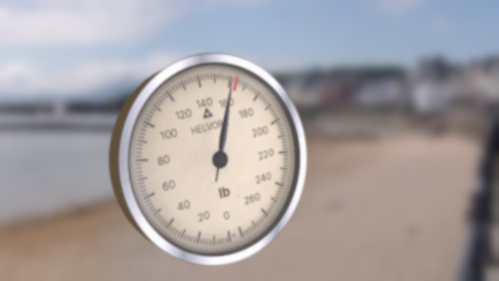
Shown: value=160 unit=lb
